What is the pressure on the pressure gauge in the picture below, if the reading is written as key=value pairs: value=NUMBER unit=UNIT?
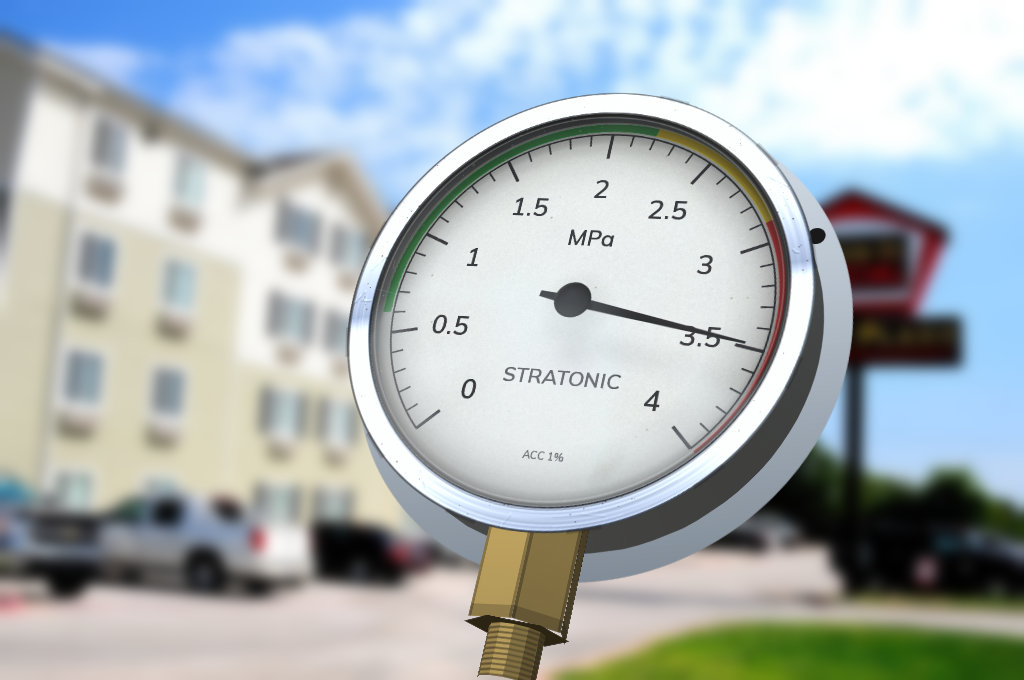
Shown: value=3.5 unit=MPa
